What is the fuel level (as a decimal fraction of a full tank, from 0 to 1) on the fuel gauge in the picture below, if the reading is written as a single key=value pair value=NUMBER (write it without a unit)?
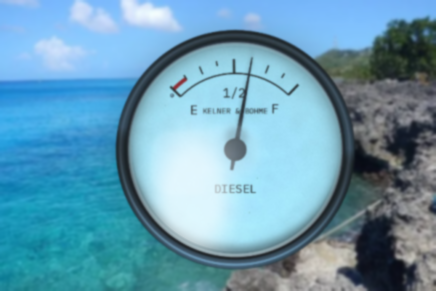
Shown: value=0.625
